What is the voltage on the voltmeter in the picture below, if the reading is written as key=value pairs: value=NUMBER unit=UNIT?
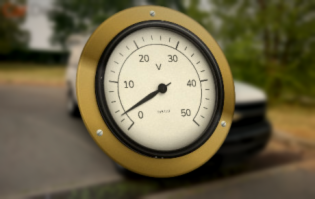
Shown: value=3 unit=V
